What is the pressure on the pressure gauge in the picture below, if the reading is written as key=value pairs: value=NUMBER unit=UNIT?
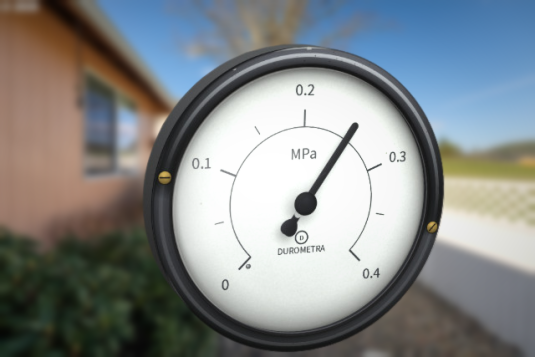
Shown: value=0.25 unit=MPa
